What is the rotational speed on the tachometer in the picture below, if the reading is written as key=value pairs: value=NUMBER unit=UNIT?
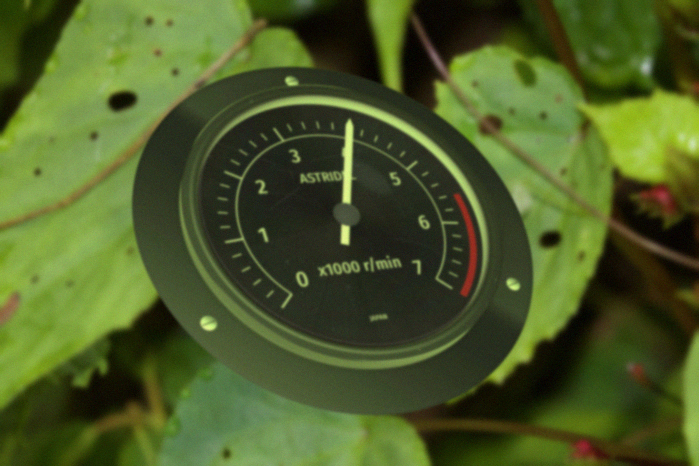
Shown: value=4000 unit=rpm
